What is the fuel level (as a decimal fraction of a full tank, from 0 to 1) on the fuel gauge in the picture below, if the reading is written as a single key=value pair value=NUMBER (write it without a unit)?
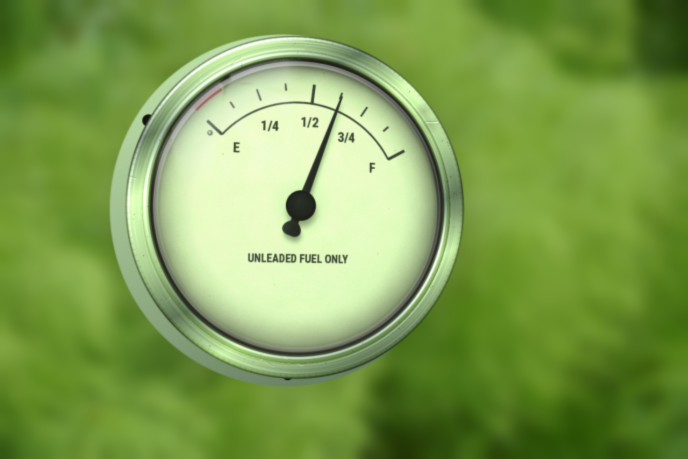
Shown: value=0.625
